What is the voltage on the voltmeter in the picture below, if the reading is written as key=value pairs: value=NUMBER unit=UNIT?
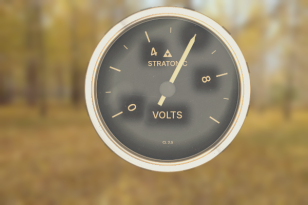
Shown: value=6 unit=V
